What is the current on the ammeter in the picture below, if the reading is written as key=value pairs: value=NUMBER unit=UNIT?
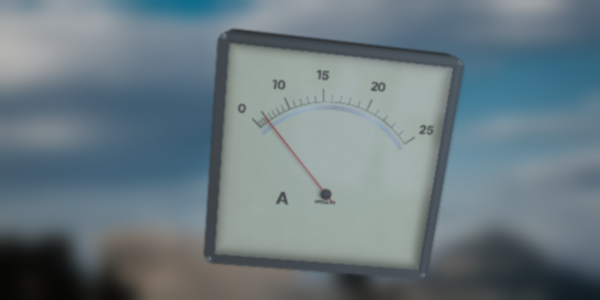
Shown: value=5 unit=A
